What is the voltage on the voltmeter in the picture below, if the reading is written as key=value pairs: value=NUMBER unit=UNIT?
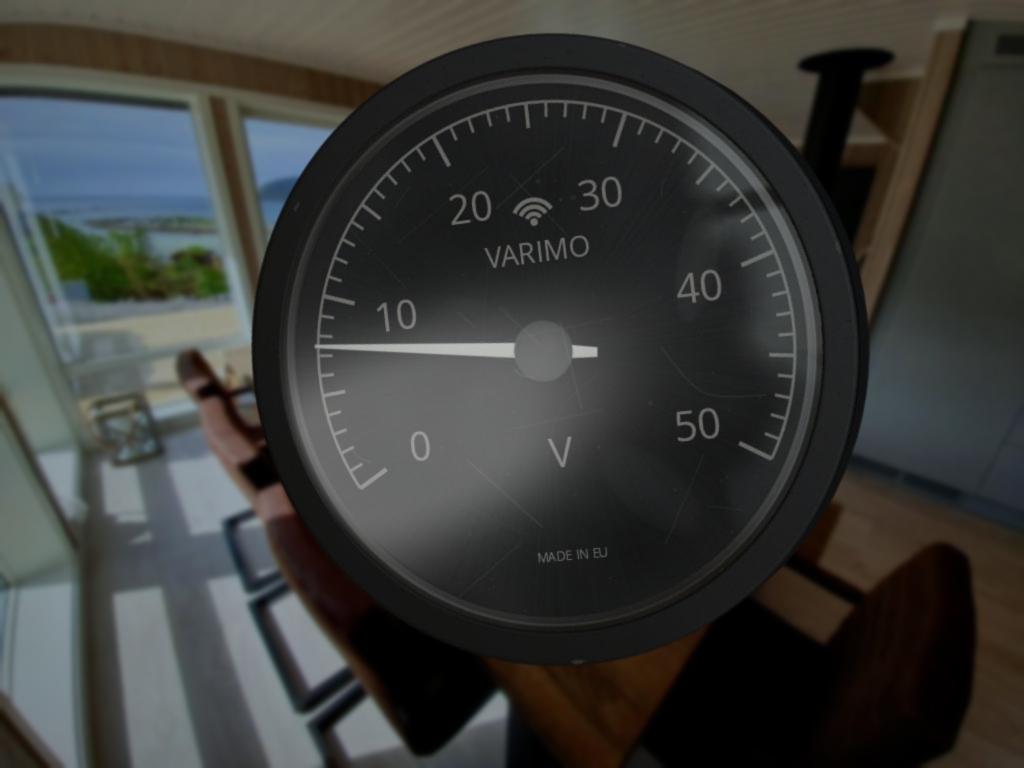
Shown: value=7.5 unit=V
